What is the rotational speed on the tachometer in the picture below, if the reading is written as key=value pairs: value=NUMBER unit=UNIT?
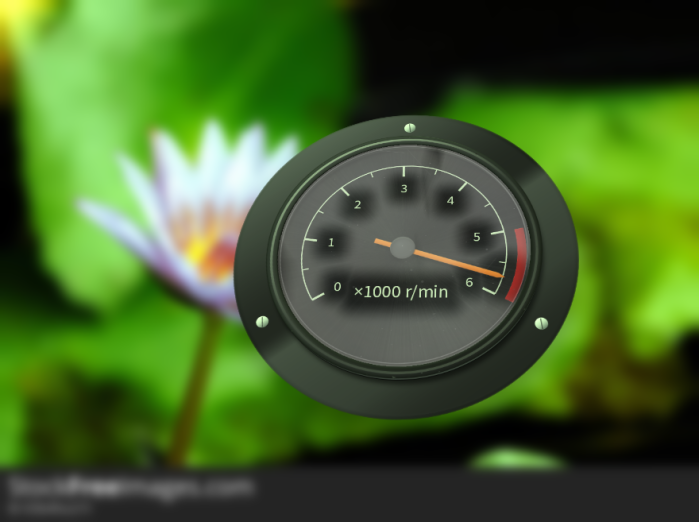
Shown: value=5750 unit=rpm
